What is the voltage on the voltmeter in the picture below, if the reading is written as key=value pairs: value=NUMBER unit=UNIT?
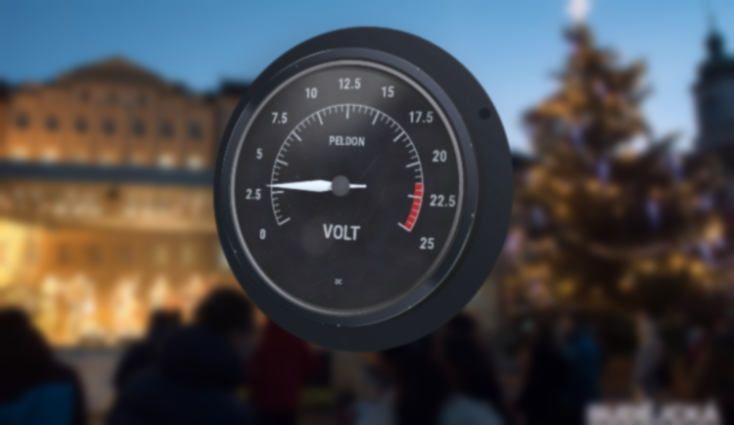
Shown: value=3 unit=V
